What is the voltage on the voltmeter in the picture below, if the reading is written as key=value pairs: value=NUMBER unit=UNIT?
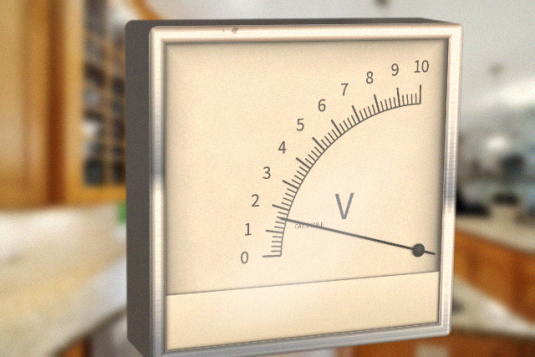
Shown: value=1.6 unit=V
